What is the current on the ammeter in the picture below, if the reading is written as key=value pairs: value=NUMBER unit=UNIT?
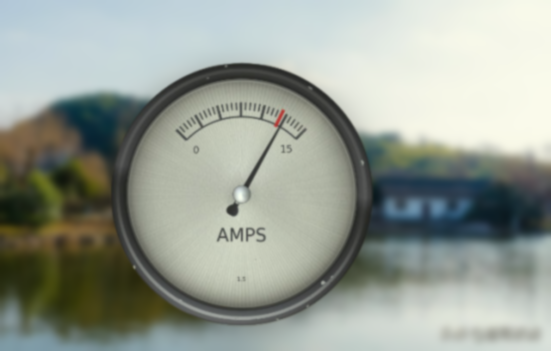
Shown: value=12.5 unit=A
